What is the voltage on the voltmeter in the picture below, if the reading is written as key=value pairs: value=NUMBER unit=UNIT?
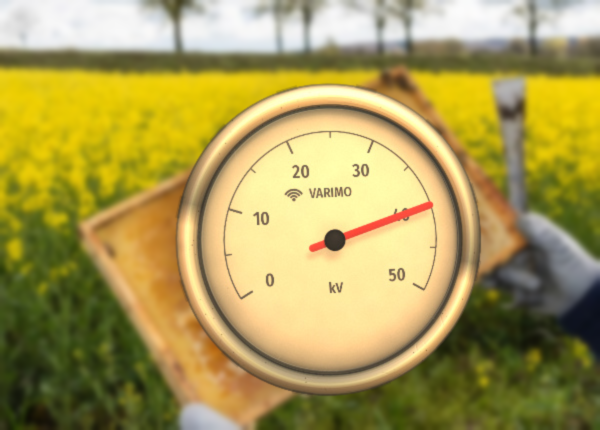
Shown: value=40 unit=kV
